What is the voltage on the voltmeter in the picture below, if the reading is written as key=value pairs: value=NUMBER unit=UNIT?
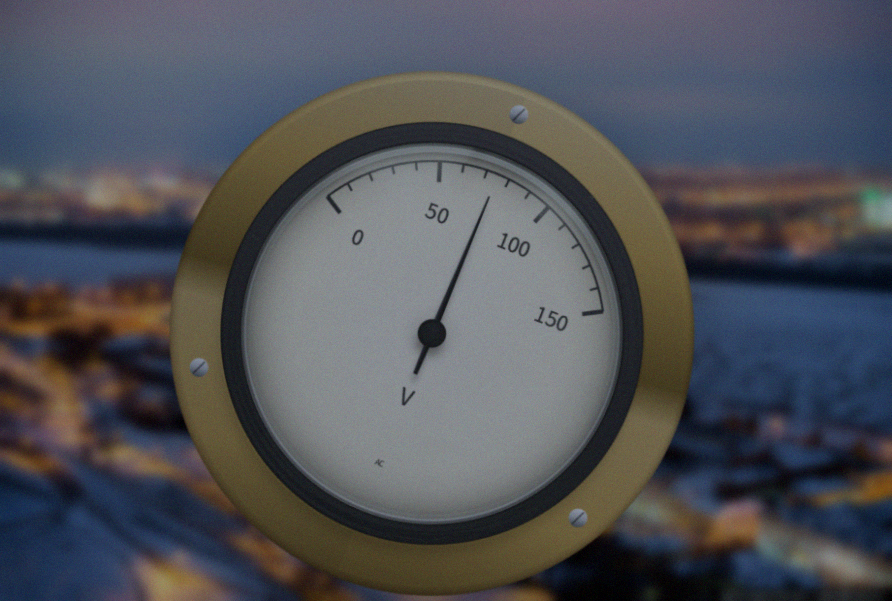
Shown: value=75 unit=V
